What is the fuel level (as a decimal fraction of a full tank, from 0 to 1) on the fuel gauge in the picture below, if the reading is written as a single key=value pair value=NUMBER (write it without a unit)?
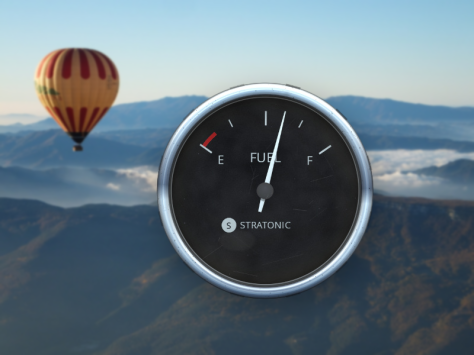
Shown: value=0.625
